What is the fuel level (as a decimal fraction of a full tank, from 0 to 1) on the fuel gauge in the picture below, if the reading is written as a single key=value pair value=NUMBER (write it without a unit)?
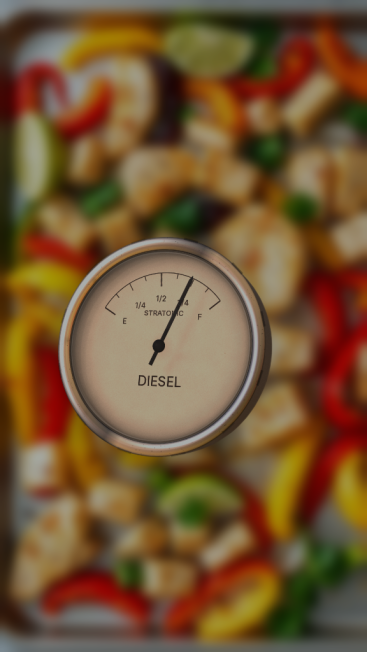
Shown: value=0.75
